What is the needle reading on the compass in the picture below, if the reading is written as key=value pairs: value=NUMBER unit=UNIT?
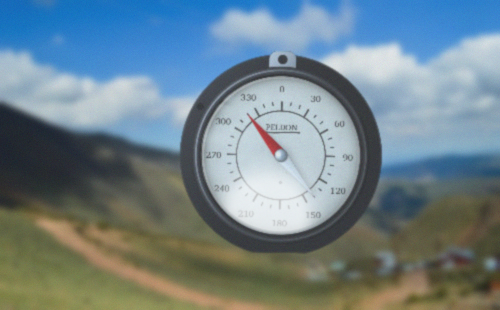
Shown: value=320 unit=°
